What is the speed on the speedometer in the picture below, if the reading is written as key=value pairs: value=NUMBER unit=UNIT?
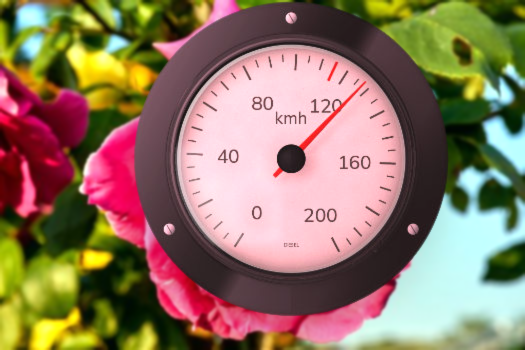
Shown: value=127.5 unit=km/h
